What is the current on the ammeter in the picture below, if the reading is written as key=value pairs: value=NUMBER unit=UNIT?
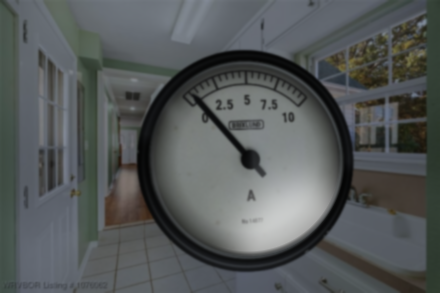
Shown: value=0.5 unit=A
